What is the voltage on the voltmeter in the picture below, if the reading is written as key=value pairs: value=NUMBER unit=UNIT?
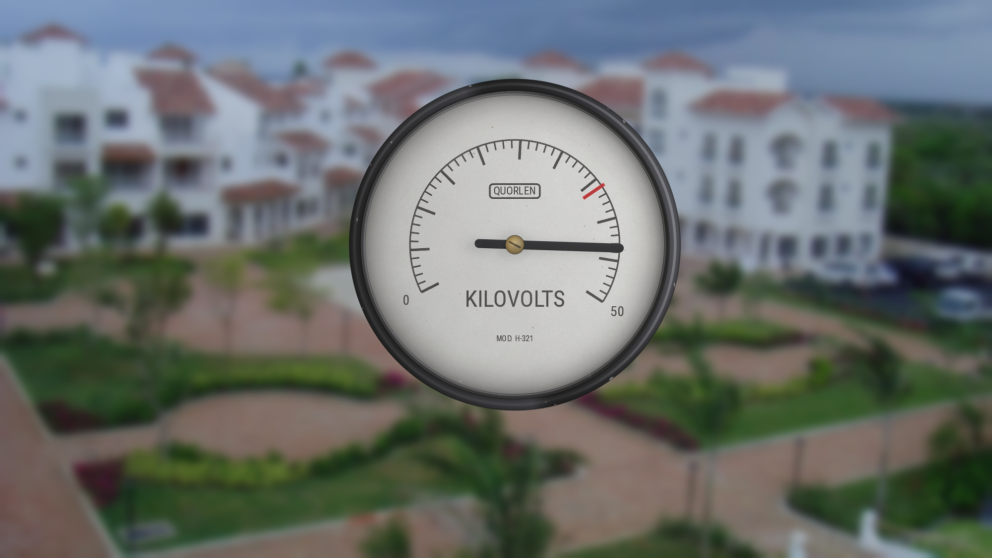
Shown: value=43.5 unit=kV
